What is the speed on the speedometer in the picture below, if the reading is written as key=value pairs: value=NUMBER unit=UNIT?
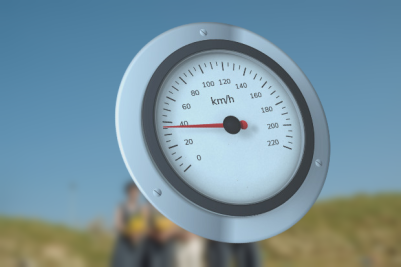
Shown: value=35 unit=km/h
